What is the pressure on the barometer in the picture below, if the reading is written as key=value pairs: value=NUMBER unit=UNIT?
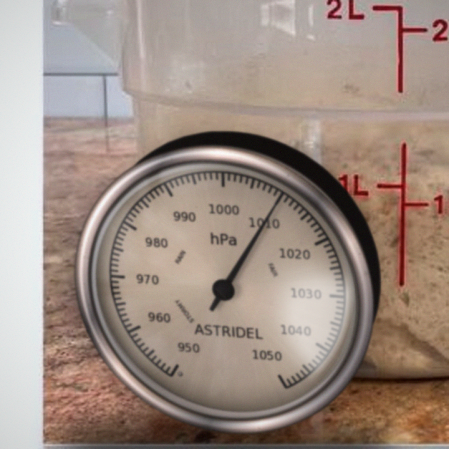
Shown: value=1010 unit=hPa
